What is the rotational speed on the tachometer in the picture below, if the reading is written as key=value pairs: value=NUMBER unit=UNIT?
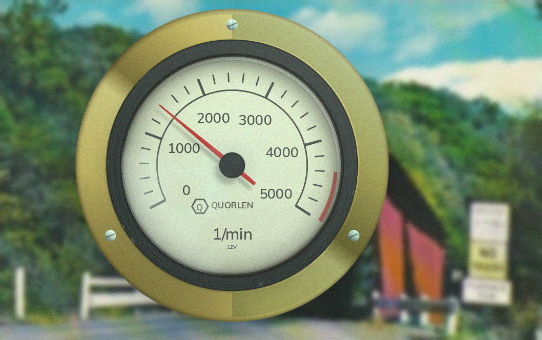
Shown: value=1400 unit=rpm
